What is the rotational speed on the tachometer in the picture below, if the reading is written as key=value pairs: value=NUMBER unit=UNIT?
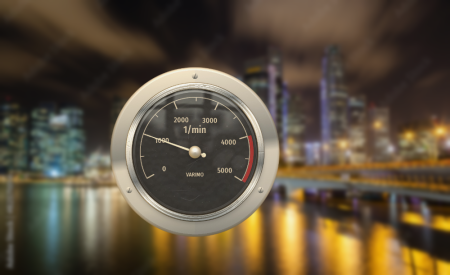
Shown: value=1000 unit=rpm
